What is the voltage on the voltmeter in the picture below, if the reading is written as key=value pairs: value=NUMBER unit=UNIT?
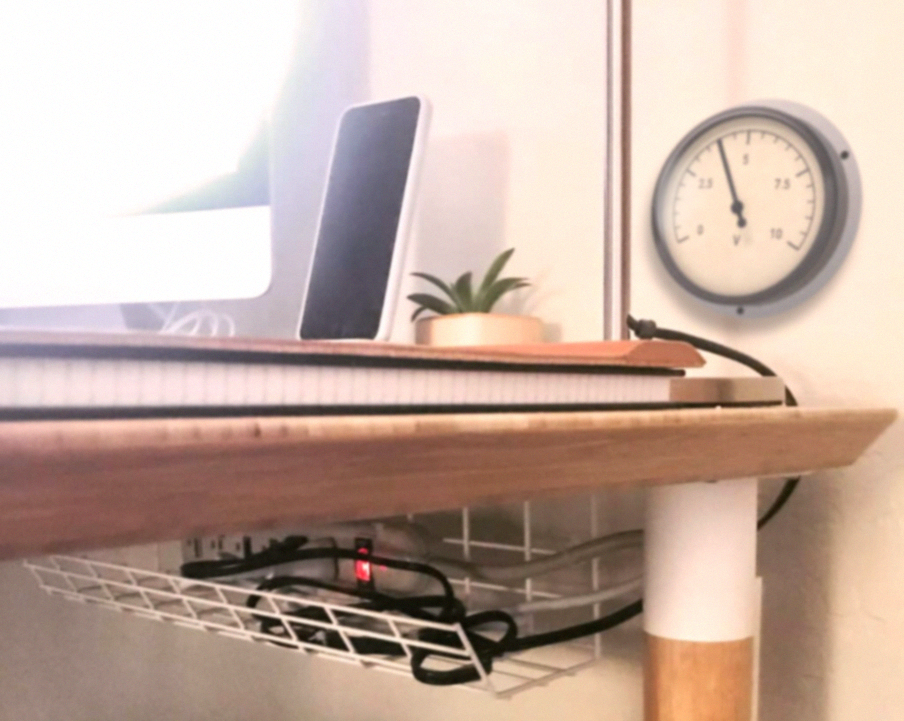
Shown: value=4 unit=V
